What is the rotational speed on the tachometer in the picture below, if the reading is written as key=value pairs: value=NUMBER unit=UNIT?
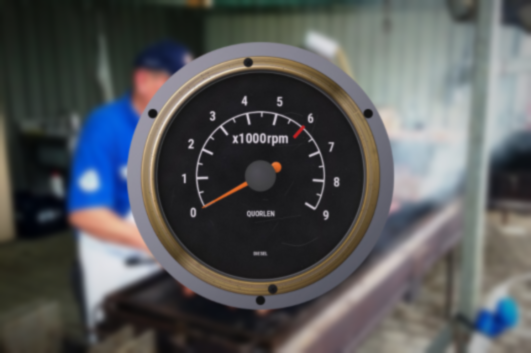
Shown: value=0 unit=rpm
